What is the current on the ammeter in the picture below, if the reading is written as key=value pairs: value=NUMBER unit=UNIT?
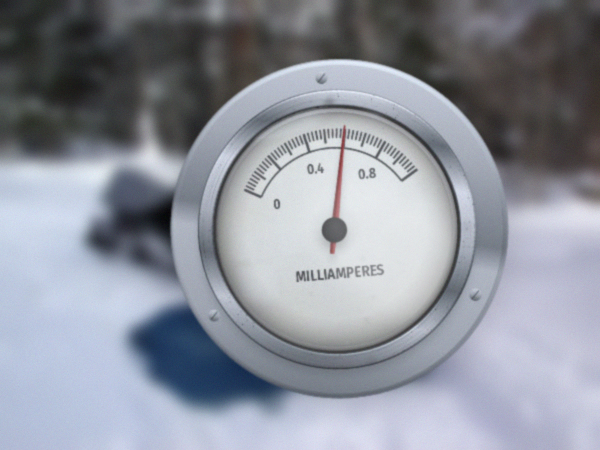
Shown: value=0.6 unit=mA
